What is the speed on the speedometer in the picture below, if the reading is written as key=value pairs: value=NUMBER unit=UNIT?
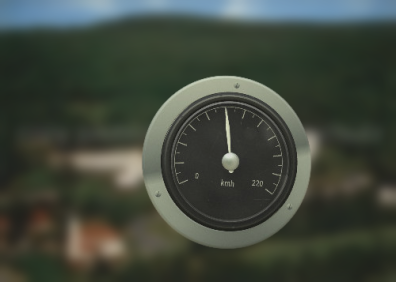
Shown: value=100 unit=km/h
